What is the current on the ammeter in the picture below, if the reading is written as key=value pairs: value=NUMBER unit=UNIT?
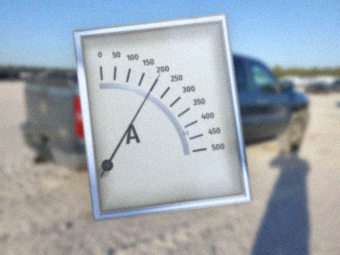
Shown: value=200 unit=A
